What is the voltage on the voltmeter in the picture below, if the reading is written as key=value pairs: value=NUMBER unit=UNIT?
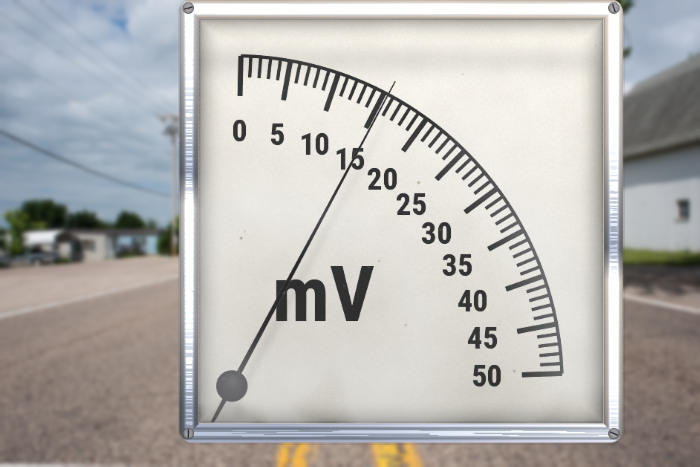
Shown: value=15.5 unit=mV
